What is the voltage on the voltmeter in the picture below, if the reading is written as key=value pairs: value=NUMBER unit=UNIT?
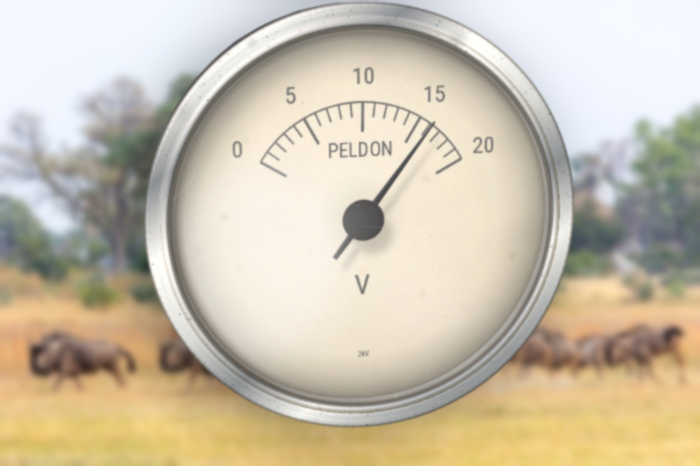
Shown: value=16 unit=V
